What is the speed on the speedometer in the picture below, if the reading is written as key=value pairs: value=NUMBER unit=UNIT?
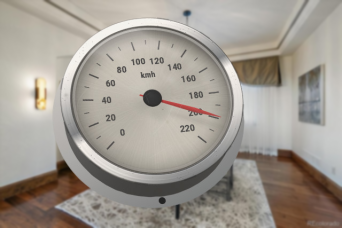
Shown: value=200 unit=km/h
